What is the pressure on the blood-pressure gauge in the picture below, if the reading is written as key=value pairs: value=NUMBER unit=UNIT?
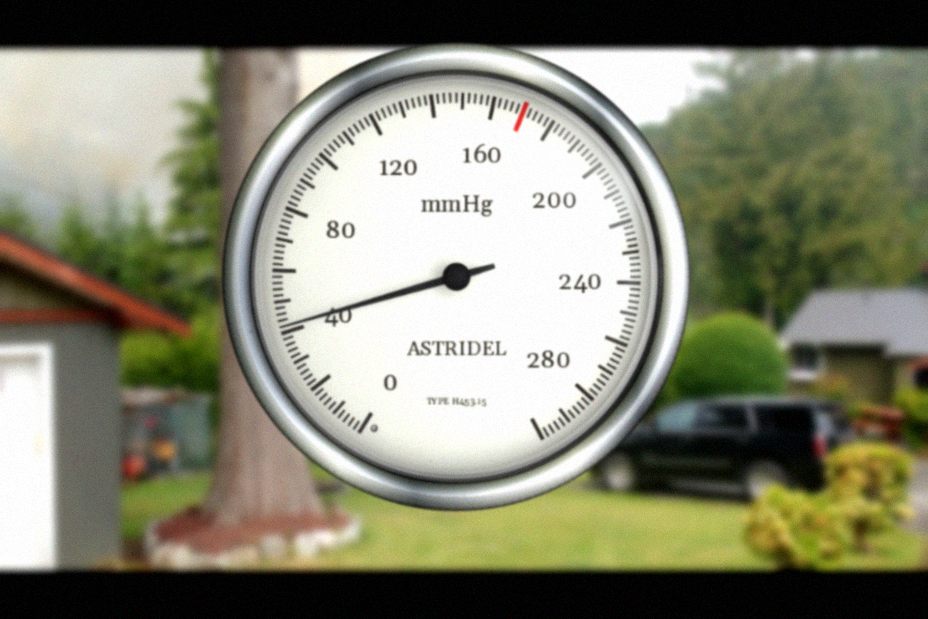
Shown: value=42 unit=mmHg
